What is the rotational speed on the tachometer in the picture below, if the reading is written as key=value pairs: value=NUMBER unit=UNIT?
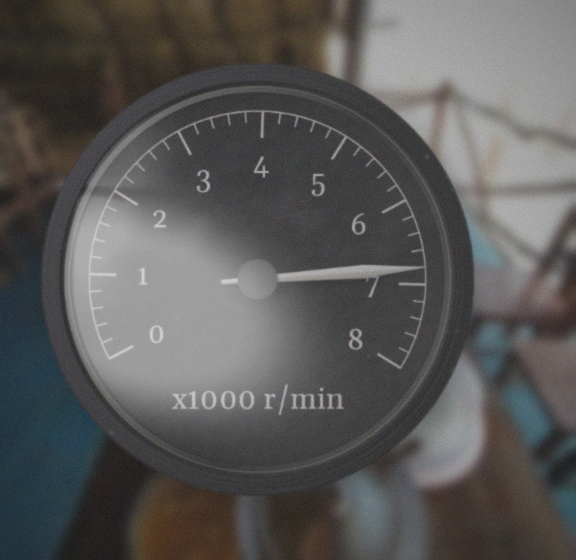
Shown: value=6800 unit=rpm
